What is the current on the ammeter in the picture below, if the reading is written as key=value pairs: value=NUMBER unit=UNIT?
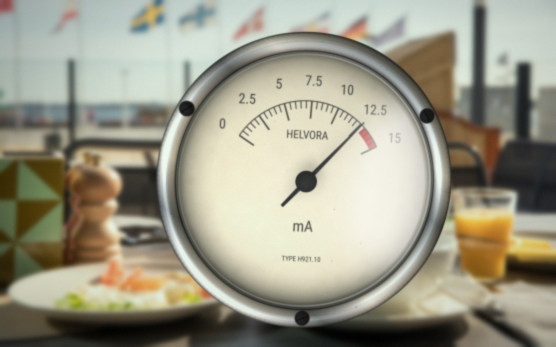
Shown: value=12.5 unit=mA
